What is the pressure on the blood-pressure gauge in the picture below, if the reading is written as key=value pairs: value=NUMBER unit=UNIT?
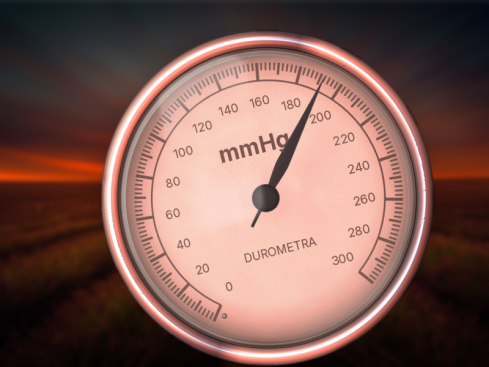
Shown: value=192 unit=mmHg
